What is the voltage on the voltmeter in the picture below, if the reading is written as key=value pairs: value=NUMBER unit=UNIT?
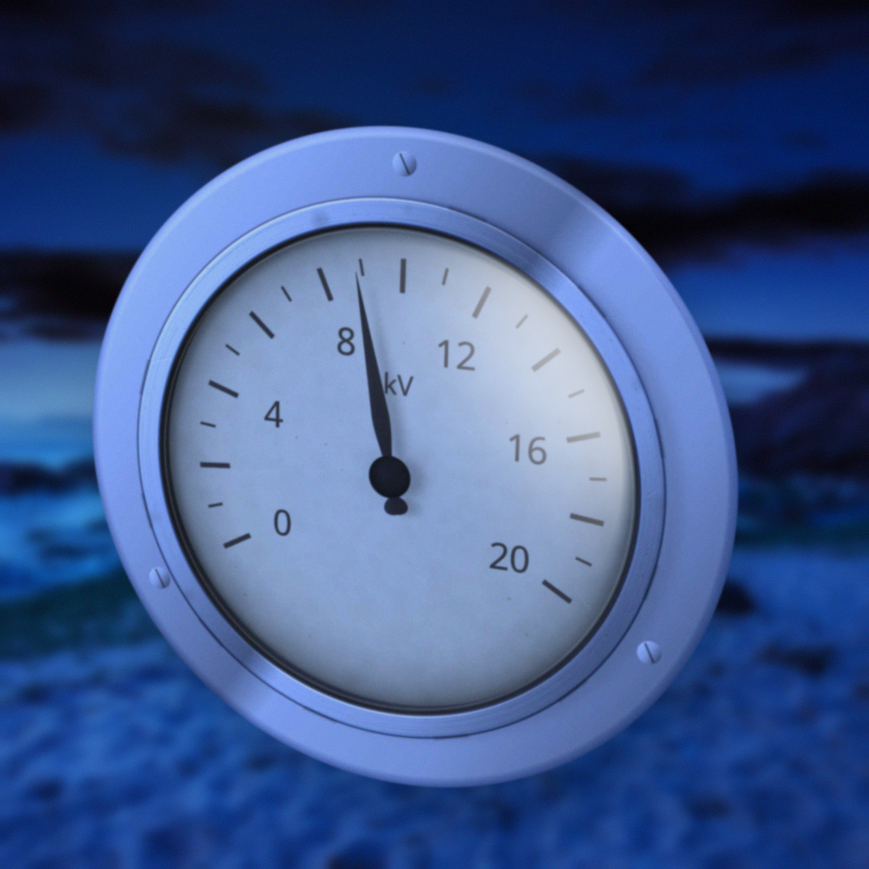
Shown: value=9 unit=kV
